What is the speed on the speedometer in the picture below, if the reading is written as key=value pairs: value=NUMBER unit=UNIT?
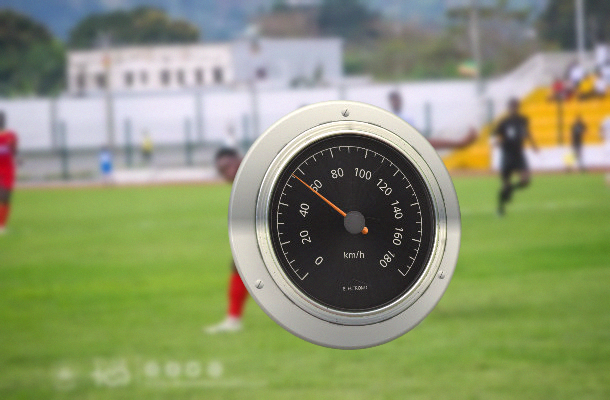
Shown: value=55 unit=km/h
